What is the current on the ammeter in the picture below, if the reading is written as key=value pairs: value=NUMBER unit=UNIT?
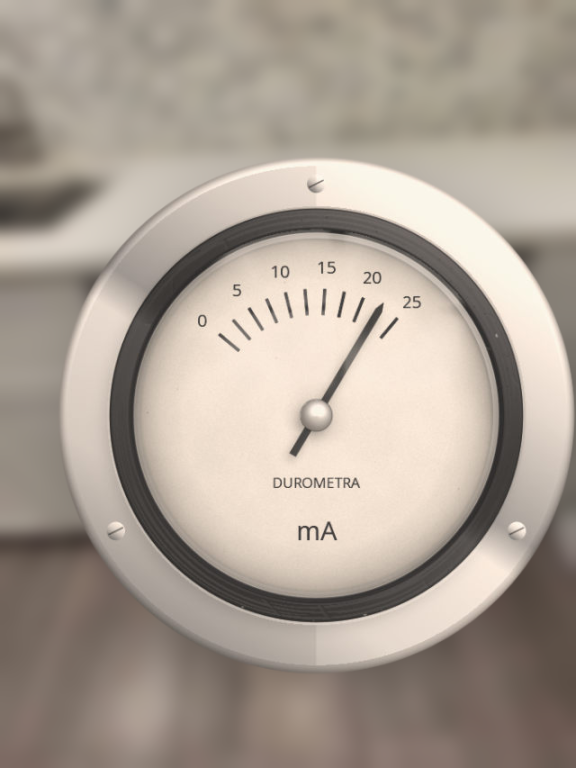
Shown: value=22.5 unit=mA
